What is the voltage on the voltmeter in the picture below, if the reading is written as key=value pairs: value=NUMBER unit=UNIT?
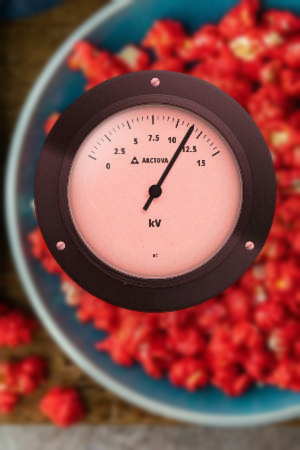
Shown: value=11.5 unit=kV
